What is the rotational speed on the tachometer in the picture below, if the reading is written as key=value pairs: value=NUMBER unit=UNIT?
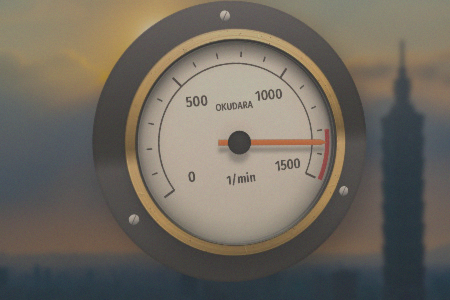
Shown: value=1350 unit=rpm
